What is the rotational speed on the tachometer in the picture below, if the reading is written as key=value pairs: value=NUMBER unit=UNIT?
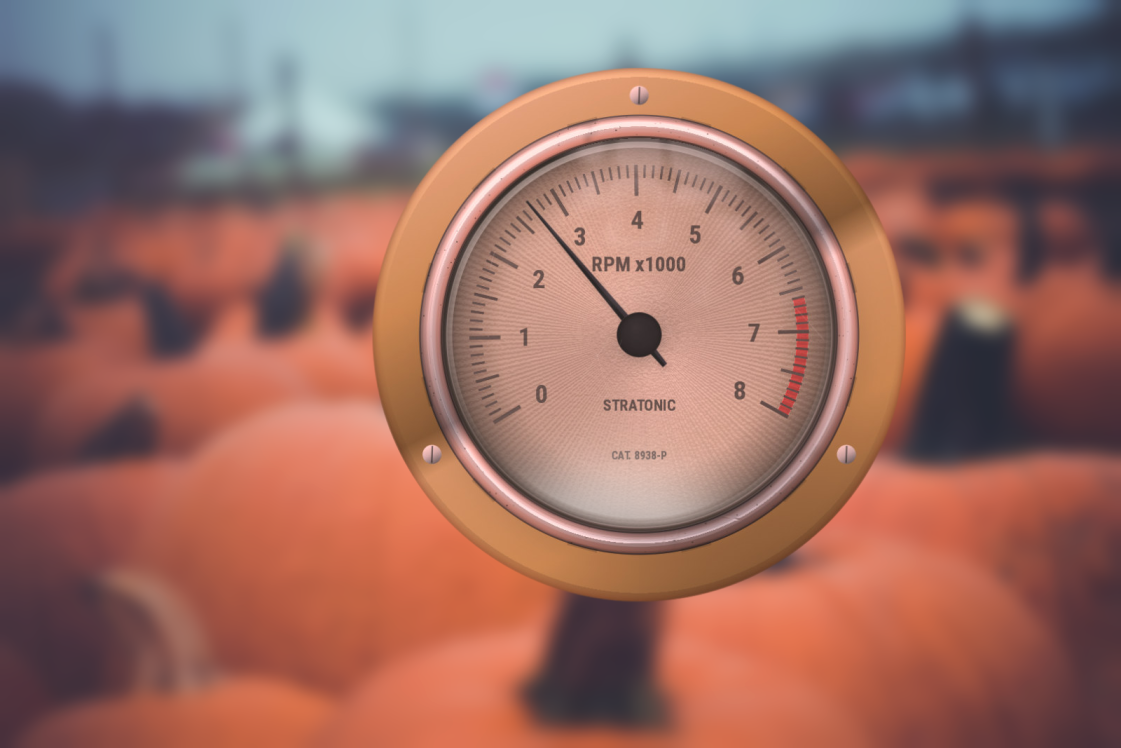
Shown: value=2700 unit=rpm
